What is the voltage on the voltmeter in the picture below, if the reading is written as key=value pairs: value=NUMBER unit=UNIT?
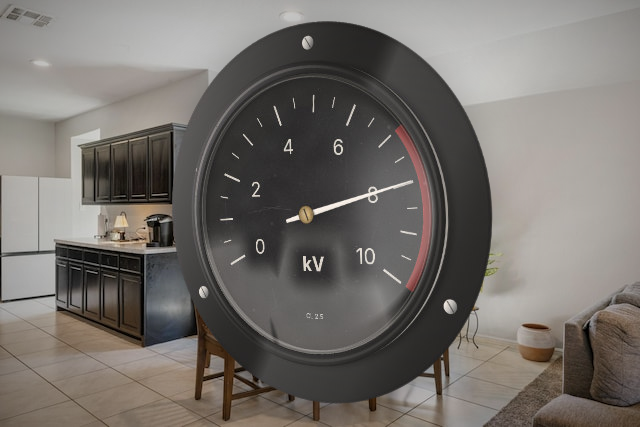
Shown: value=8 unit=kV
